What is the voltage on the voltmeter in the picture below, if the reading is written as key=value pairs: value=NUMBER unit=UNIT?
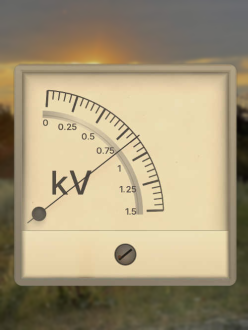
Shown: value=0.85 unit=kV
